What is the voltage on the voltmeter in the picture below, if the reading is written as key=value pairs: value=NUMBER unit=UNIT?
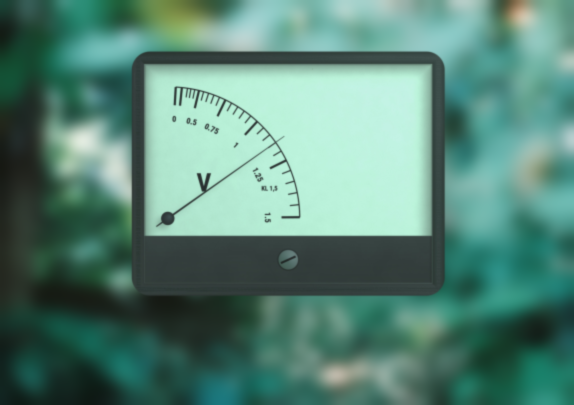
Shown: value=1.15 unit=V
